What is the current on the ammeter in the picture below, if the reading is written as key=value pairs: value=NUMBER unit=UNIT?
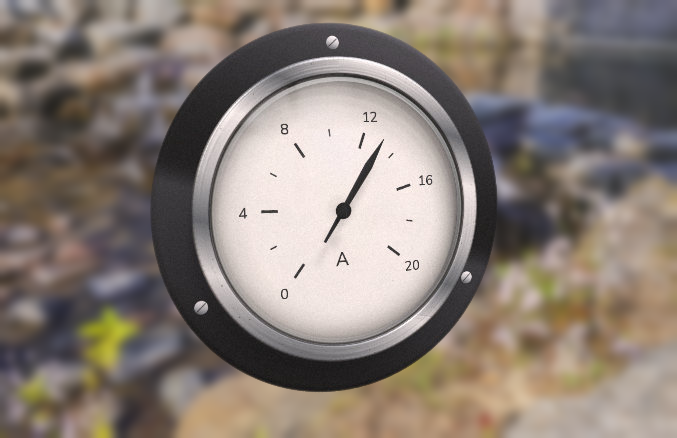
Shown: value=13 unit=A
